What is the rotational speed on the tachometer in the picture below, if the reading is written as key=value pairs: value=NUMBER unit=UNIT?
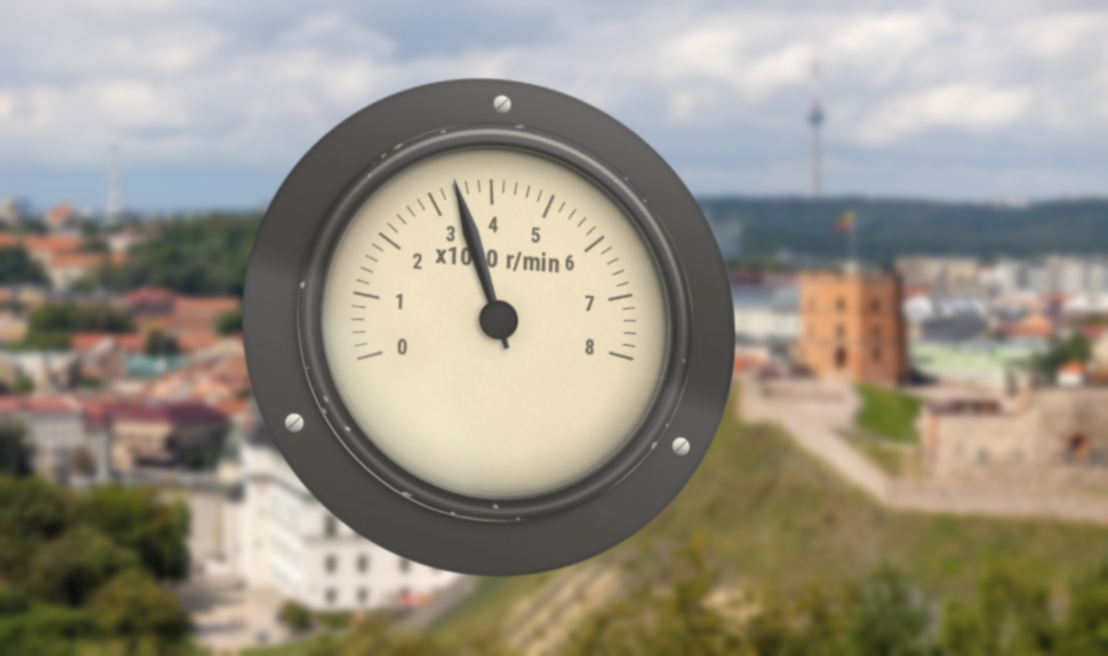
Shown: value=3400 unit=rpm
